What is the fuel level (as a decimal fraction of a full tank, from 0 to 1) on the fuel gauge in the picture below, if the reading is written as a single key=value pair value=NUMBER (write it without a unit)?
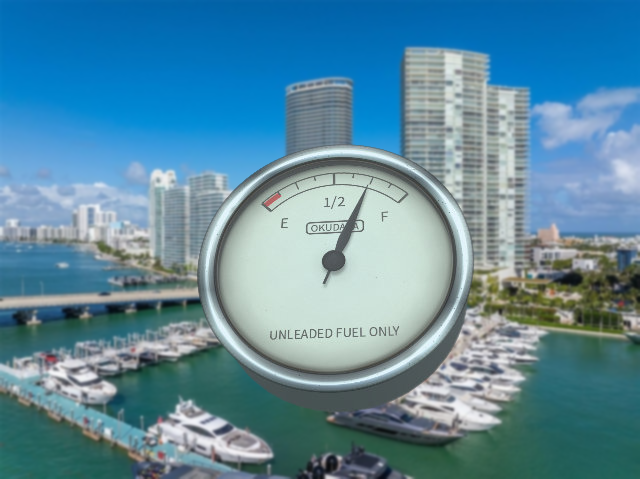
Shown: value=0.75
